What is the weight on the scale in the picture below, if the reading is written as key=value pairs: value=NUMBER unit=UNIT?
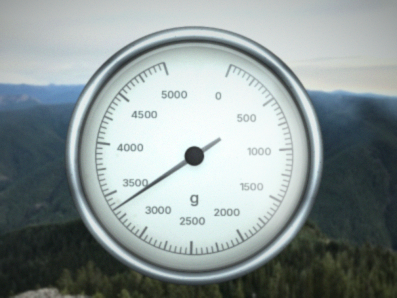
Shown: value=3350 unit=g
